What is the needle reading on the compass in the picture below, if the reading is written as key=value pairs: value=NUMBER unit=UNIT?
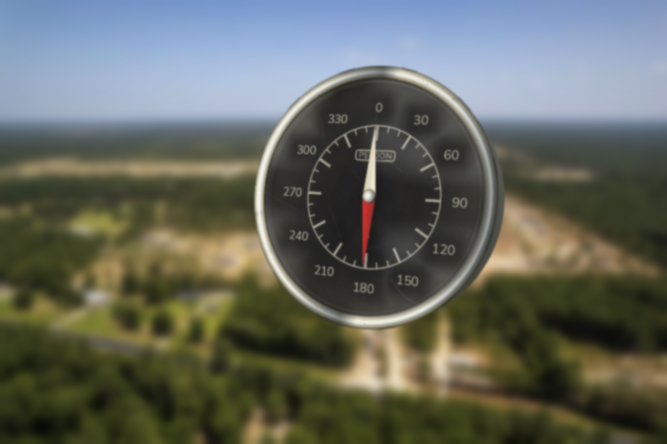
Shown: value=180 unit=°
